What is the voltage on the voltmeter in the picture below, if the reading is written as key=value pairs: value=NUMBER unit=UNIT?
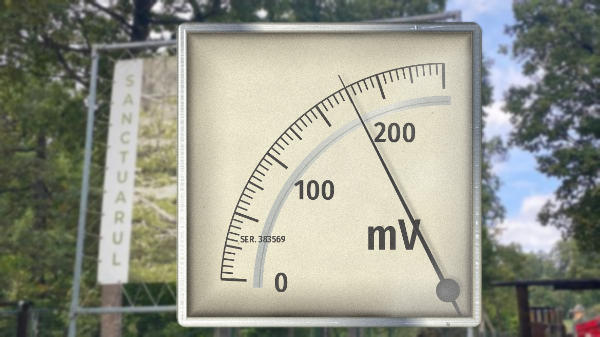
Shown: value=175 unit=mV
